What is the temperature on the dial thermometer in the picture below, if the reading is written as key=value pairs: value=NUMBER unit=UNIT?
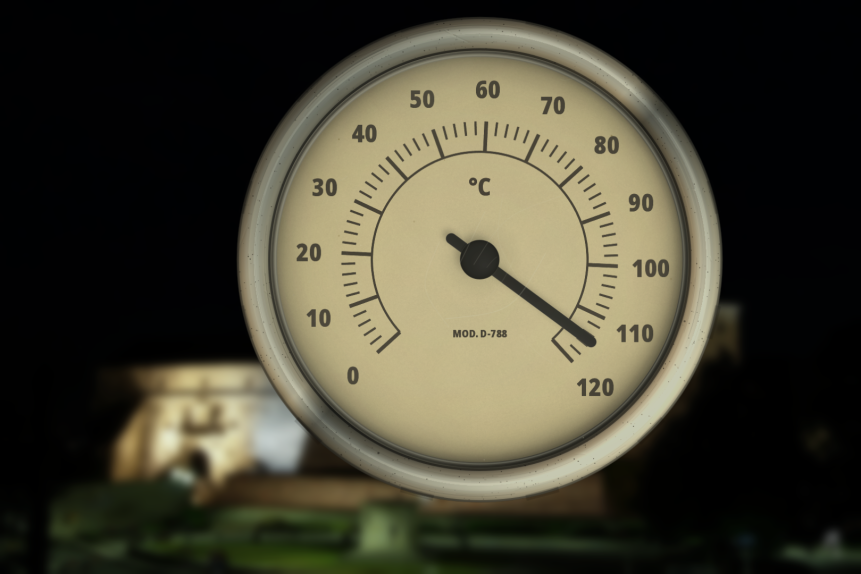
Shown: value=115 unit=°C
